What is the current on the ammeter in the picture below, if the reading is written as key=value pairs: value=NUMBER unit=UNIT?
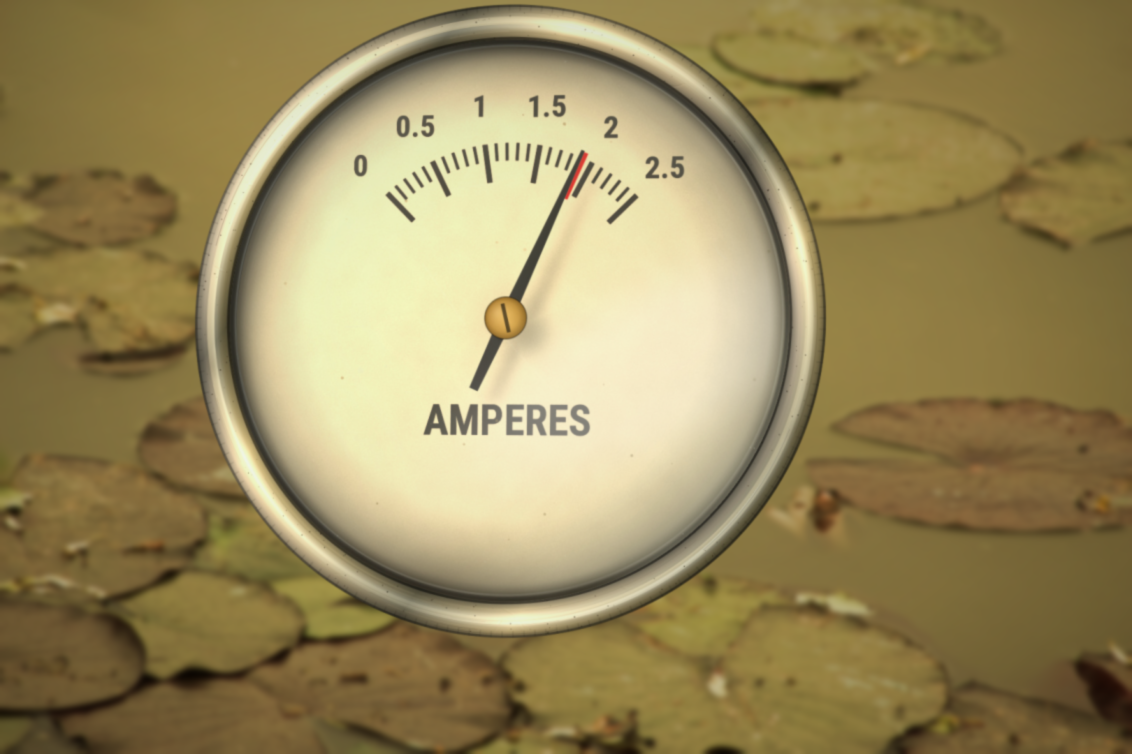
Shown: value=1.9 unit=A
